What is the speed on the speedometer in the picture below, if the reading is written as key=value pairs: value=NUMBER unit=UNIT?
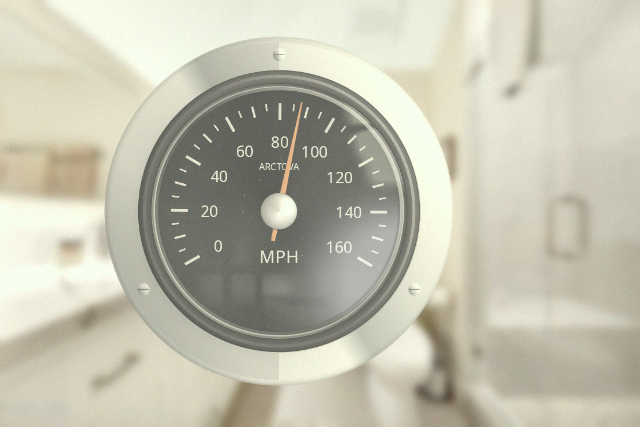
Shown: value=87.5 unit=mph
